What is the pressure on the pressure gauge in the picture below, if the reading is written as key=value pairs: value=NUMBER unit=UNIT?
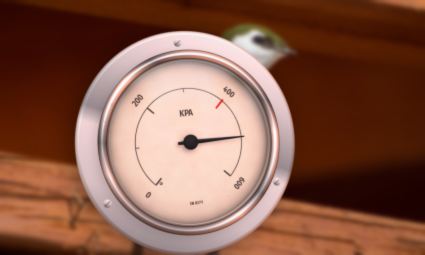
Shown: value=500 unit=kPa
